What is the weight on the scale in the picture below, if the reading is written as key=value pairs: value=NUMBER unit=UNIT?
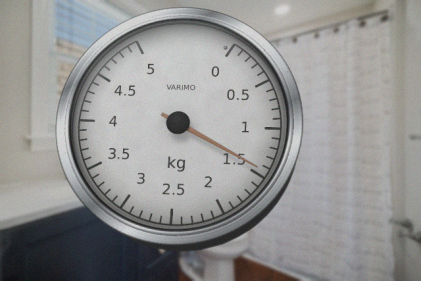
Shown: value=1.45 unit=kg
